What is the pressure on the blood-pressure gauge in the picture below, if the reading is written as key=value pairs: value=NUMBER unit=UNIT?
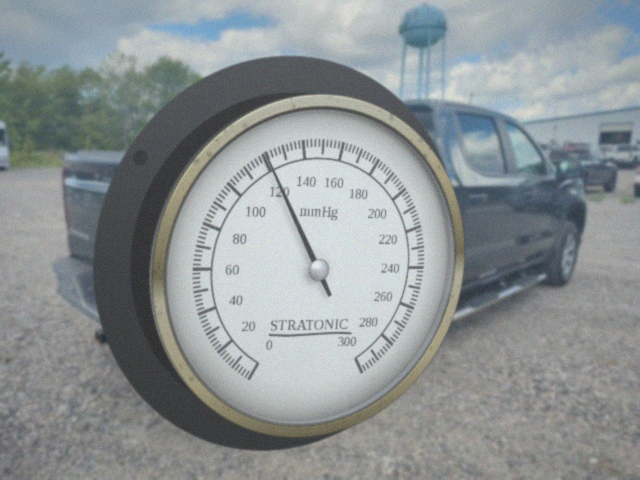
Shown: value=120 unit=mmHg
